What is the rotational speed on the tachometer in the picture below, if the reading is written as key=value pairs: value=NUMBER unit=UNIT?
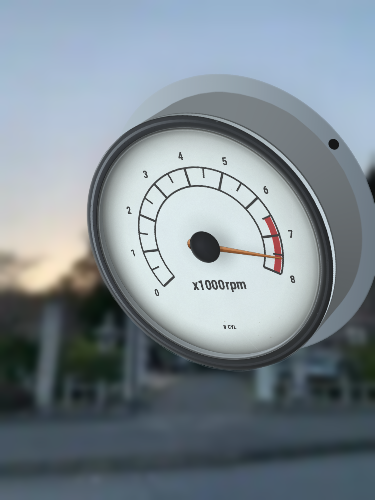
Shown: value=7500 unit=rpm
